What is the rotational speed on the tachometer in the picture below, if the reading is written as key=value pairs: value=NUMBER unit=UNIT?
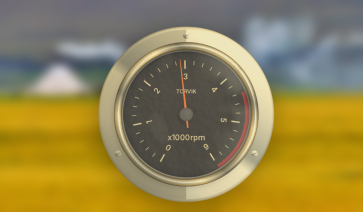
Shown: value=2900 unit=rpm
